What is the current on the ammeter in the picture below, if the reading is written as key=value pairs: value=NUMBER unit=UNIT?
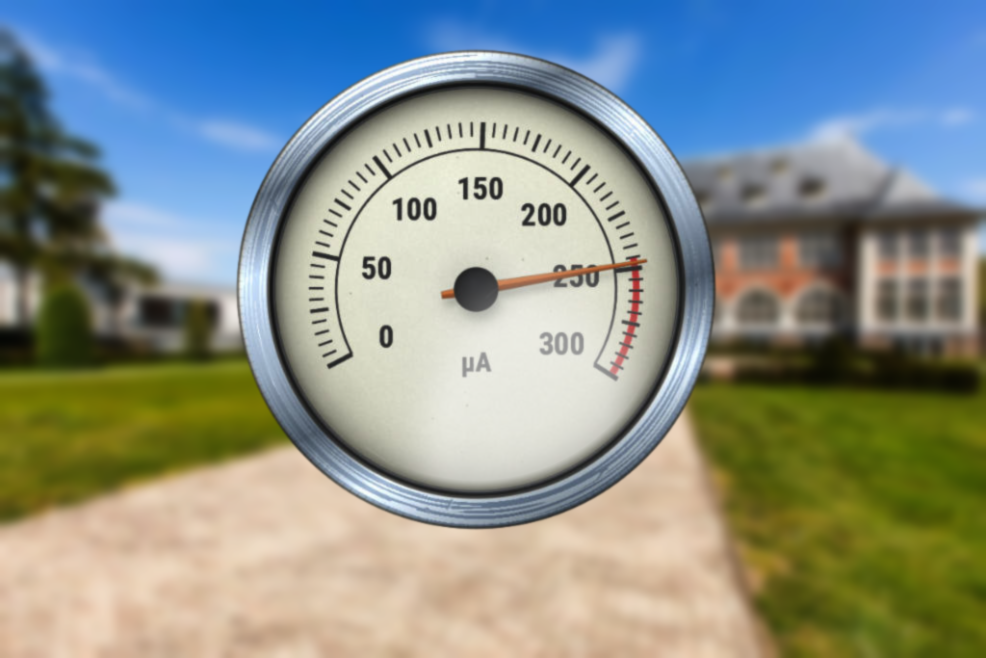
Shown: value=247.5 unit=µA
